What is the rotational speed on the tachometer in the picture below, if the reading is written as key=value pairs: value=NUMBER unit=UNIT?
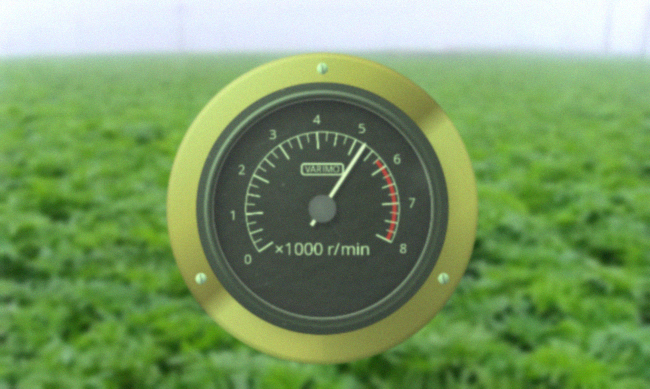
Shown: value=5250 unit=rpm
